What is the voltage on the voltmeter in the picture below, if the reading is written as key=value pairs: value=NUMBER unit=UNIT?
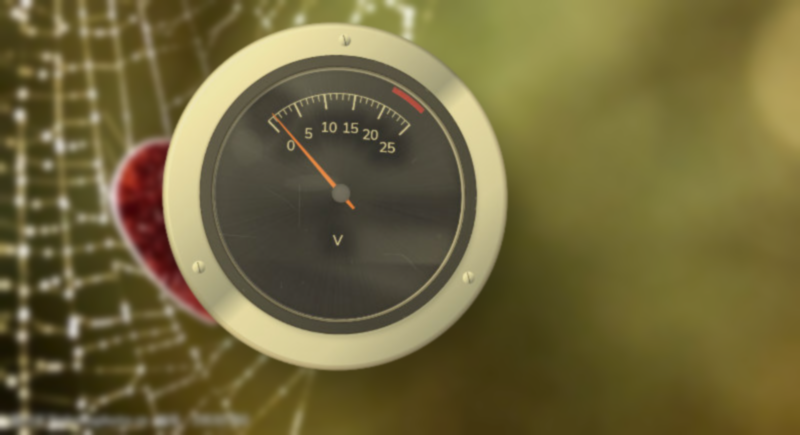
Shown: value=1 unit=V
